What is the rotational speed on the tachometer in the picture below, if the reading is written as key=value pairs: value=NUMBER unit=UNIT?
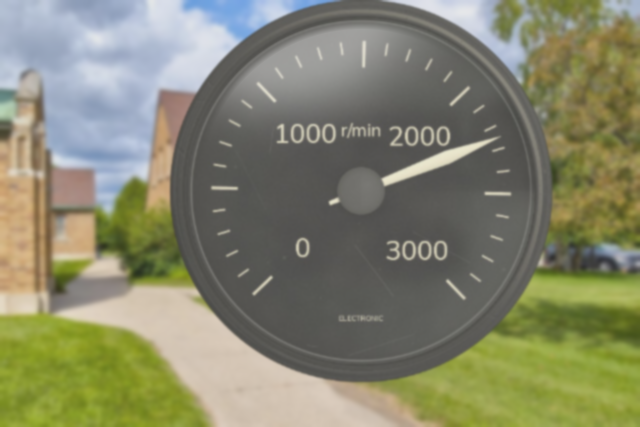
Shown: value=2250 unit=rpm
